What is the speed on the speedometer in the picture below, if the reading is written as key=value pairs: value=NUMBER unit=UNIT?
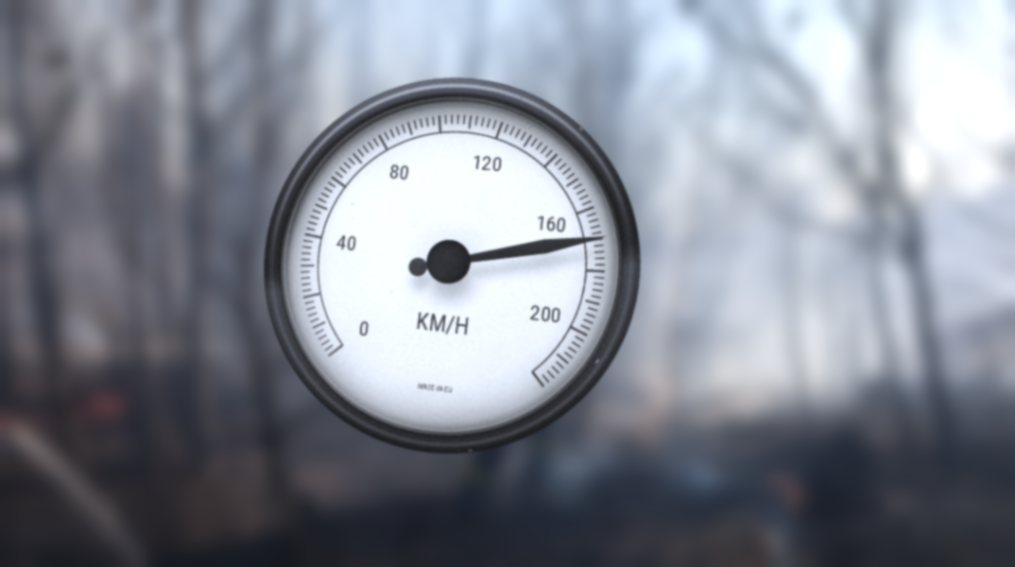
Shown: value=170 unit=km/h
